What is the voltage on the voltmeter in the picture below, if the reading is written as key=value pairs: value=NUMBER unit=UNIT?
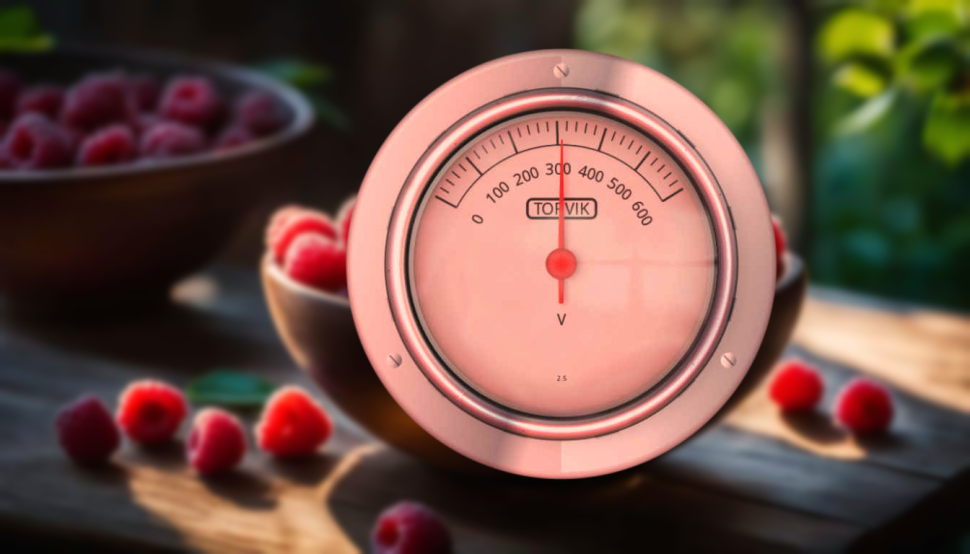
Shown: value=310 unit=V
